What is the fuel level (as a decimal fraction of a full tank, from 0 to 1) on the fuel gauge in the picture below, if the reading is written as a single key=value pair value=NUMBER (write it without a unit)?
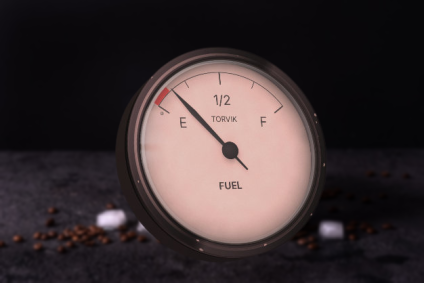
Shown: value=0.125
